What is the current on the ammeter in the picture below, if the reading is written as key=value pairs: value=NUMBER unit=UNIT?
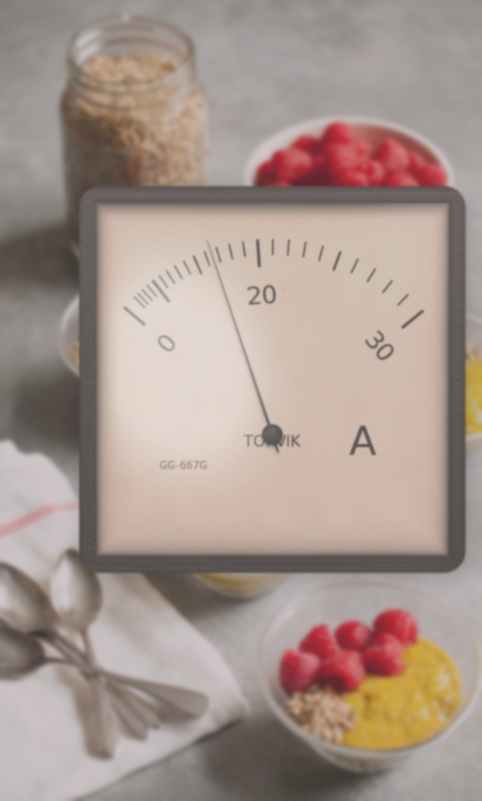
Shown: value=16.5 unit=A
